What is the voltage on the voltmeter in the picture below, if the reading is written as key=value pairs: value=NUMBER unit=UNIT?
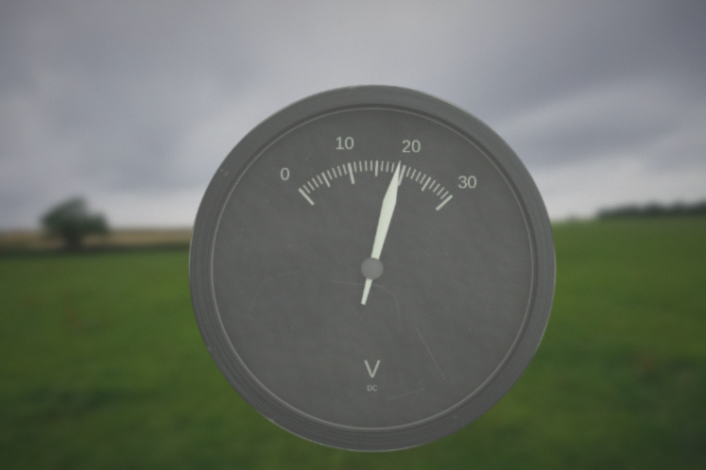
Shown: value=19 unit=V
